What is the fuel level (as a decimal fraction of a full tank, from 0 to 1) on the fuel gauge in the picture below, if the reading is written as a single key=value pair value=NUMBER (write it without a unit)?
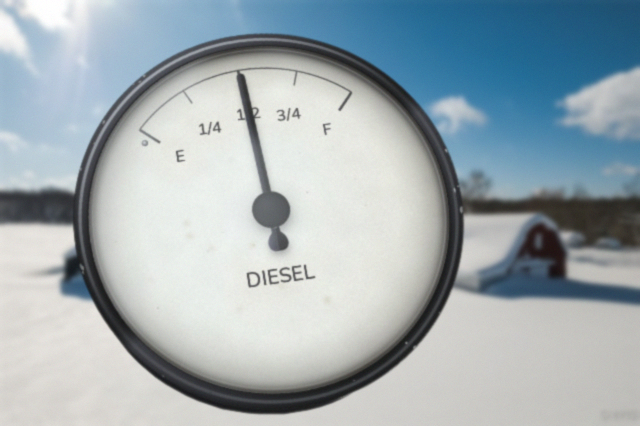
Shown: value=0.5
